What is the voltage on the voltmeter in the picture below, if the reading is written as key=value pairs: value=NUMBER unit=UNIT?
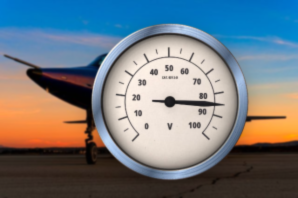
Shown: value=85 unit=V
